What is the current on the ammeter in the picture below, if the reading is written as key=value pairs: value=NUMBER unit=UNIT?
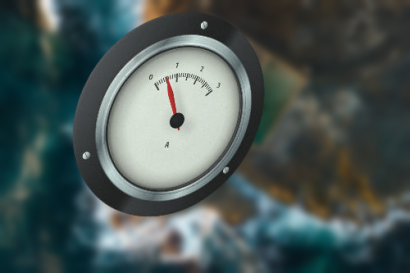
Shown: value=0.5 unit=A
